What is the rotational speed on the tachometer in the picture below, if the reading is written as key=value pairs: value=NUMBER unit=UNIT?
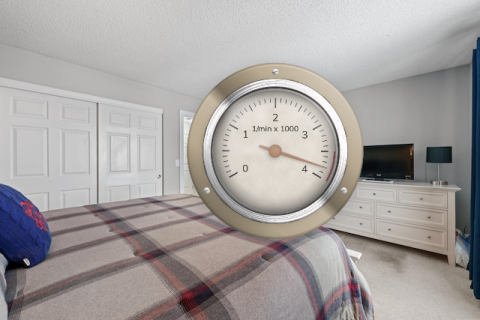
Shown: value=3800 unit=rpm
